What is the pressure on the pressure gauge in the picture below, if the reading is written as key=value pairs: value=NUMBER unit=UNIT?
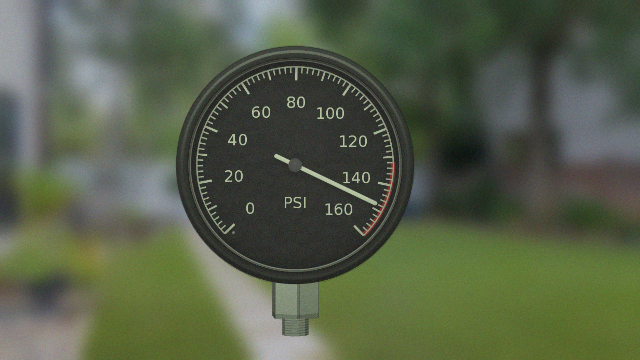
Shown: value=148 unit=psi
